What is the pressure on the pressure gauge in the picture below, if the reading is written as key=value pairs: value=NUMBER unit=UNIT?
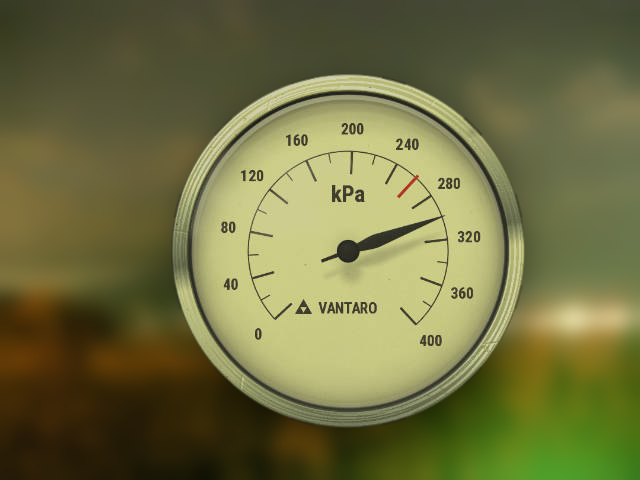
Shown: value=300 unit=kPa
